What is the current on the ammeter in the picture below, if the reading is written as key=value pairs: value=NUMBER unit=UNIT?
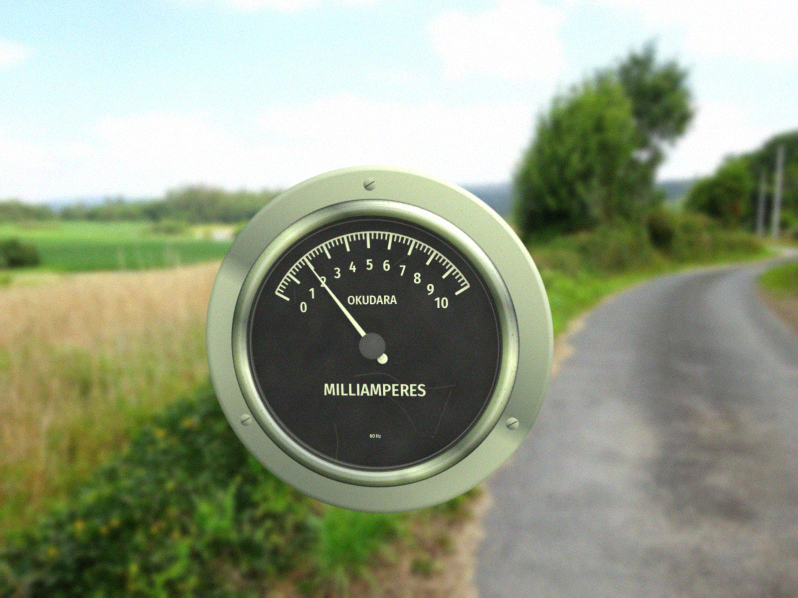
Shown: value=2 unit=mA
